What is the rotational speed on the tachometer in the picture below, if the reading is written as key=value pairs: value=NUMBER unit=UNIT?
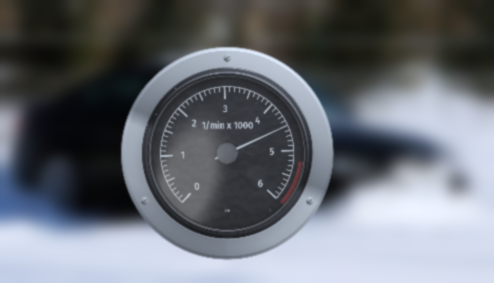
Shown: value=4500 unit=rpm
